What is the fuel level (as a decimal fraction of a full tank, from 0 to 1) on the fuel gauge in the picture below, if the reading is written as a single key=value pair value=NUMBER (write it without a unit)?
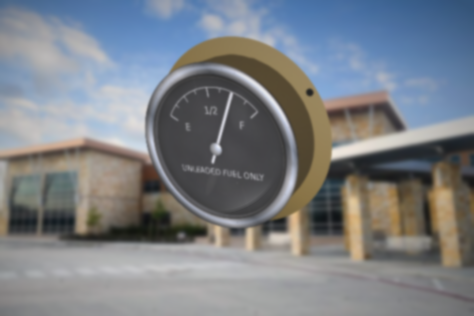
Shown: value=0.75
